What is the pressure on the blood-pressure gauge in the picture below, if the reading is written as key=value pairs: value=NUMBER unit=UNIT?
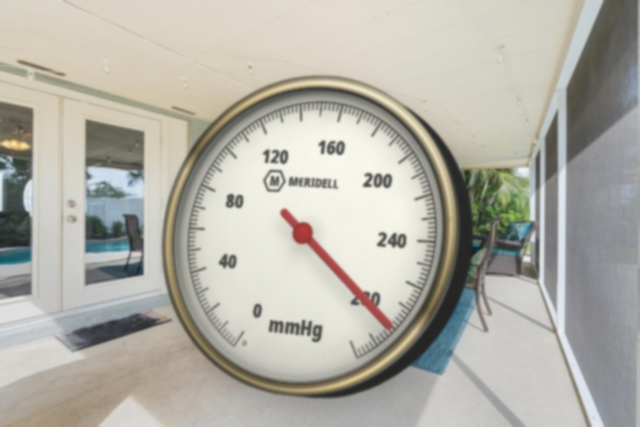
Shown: value=280 unit=mmHg
